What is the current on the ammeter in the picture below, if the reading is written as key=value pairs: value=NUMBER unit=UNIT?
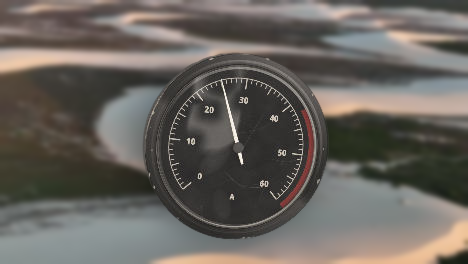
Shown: value=25 unit=A
